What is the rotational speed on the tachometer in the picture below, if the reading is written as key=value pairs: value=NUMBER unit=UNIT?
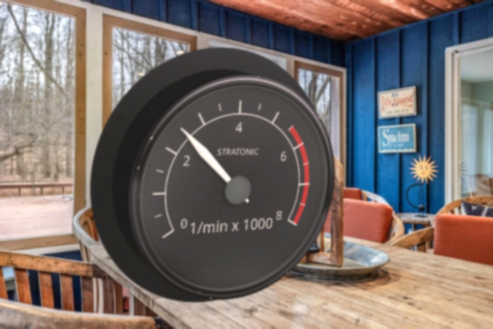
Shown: value=2500 unit=rpm
